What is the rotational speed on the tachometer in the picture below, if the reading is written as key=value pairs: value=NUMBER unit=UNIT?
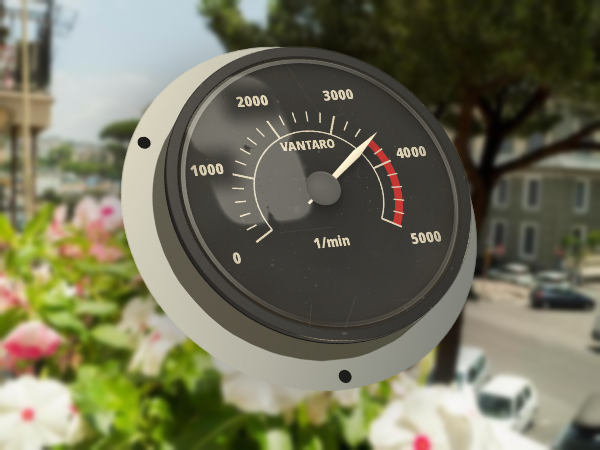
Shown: value=3600 unit=rpm
